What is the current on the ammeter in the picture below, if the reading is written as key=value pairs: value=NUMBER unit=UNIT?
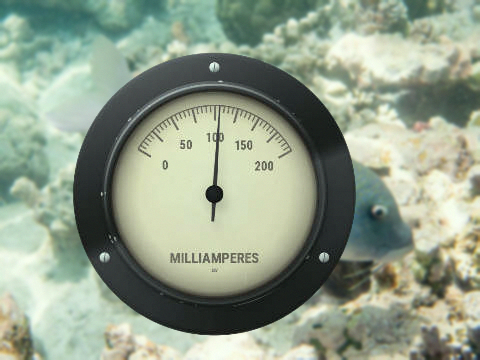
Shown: value=105 unit=mA
